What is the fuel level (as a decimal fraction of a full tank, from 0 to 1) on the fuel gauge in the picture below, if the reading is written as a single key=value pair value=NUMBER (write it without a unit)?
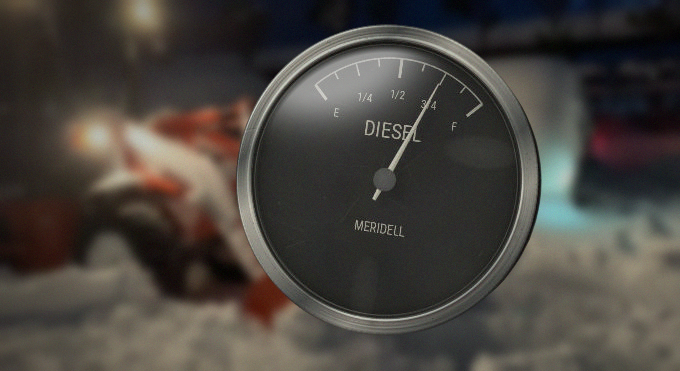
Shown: value=0.75
